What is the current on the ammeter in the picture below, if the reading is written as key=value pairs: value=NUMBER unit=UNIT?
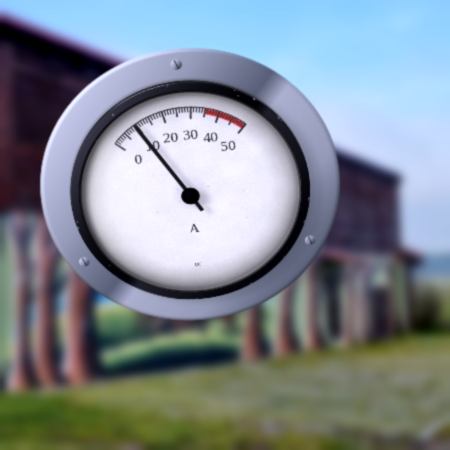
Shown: value=10 unit=A
